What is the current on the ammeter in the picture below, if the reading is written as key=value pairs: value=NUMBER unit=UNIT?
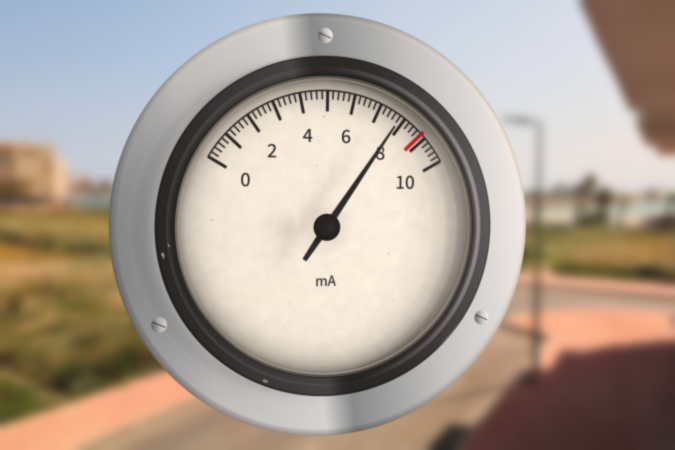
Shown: value=7.8 unit=mA
